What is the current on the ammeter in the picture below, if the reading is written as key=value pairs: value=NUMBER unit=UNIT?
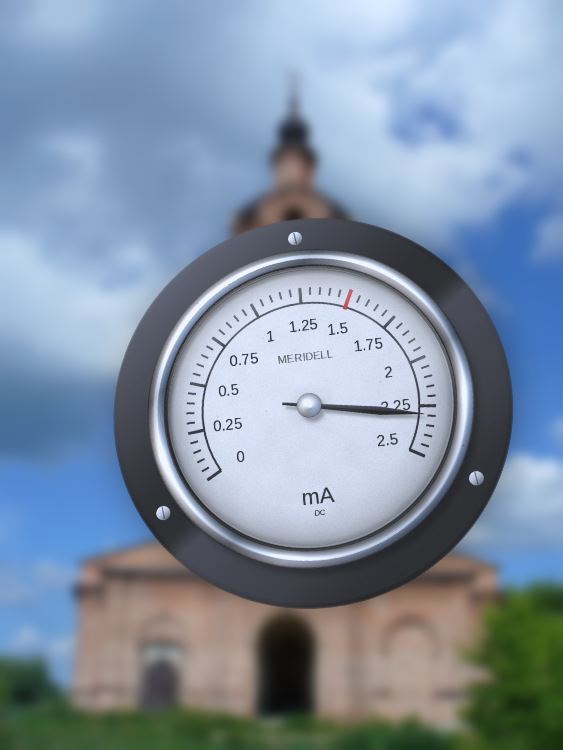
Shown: value=2.3 unit=mA
